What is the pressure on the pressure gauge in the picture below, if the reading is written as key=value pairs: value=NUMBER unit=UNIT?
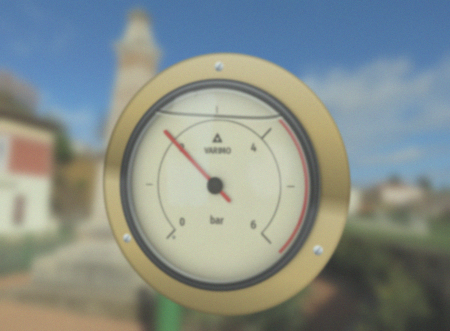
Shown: value=2 unit=bar
